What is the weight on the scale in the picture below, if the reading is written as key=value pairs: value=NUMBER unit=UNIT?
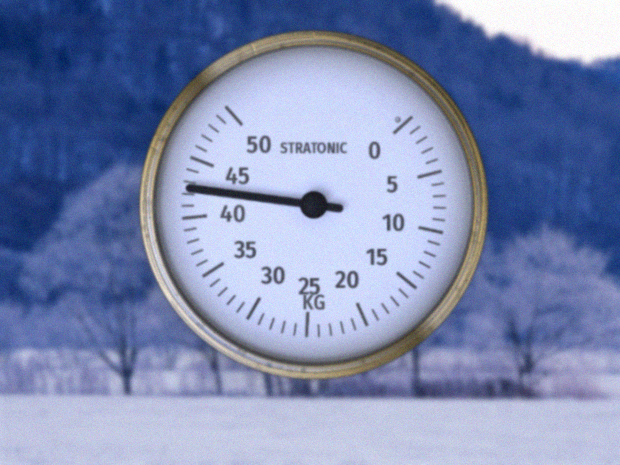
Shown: value=42.5 unit=kg
